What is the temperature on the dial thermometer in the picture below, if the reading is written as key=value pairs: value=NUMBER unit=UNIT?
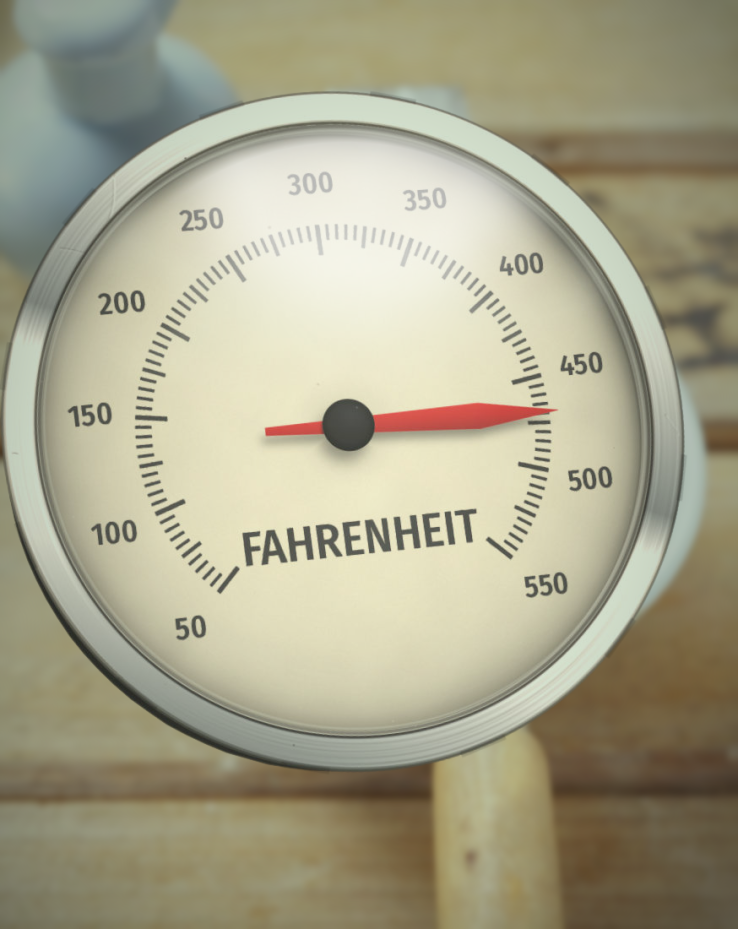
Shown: value=470 unit=°F
